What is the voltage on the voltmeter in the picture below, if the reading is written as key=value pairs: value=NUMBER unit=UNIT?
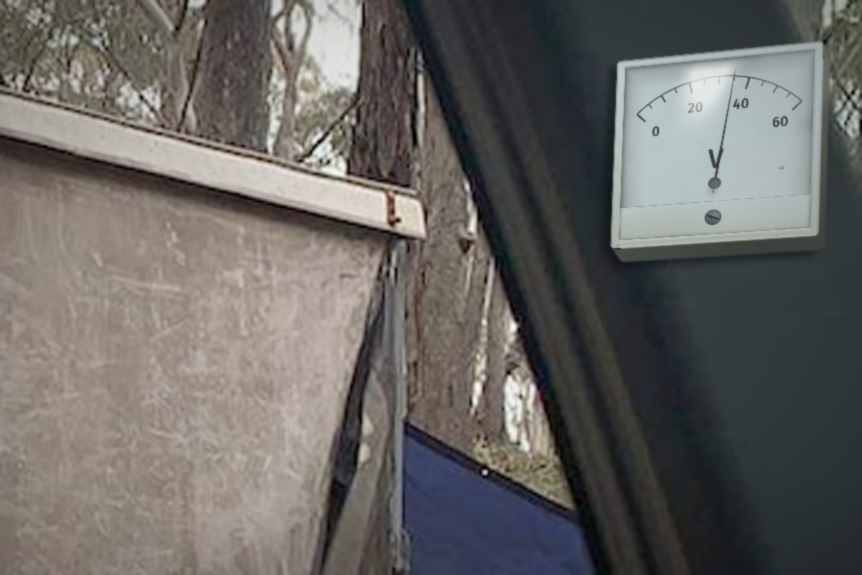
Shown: value=35 unit=V
